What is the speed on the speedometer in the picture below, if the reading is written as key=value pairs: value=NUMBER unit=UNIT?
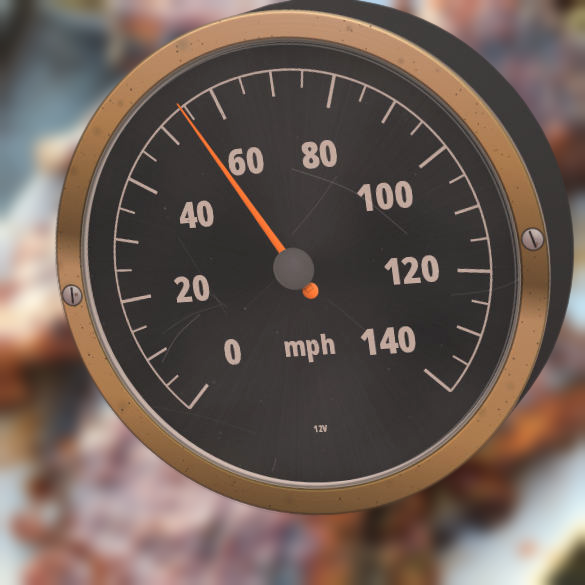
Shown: value=55 unit=mph
